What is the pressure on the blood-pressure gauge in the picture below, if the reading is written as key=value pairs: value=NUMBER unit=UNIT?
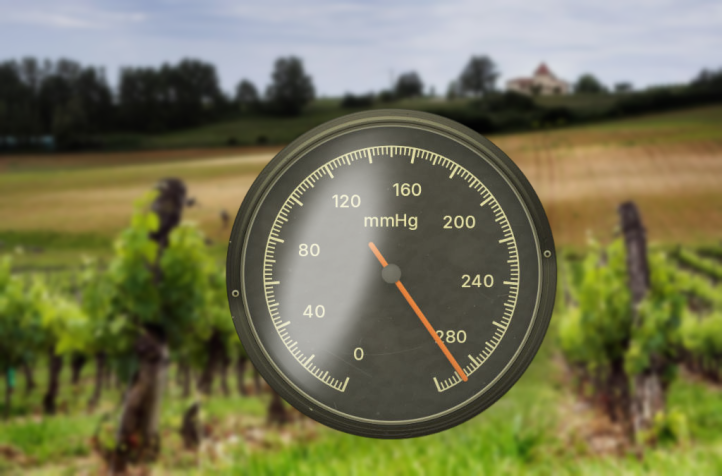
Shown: value=288 unit=mmHg
